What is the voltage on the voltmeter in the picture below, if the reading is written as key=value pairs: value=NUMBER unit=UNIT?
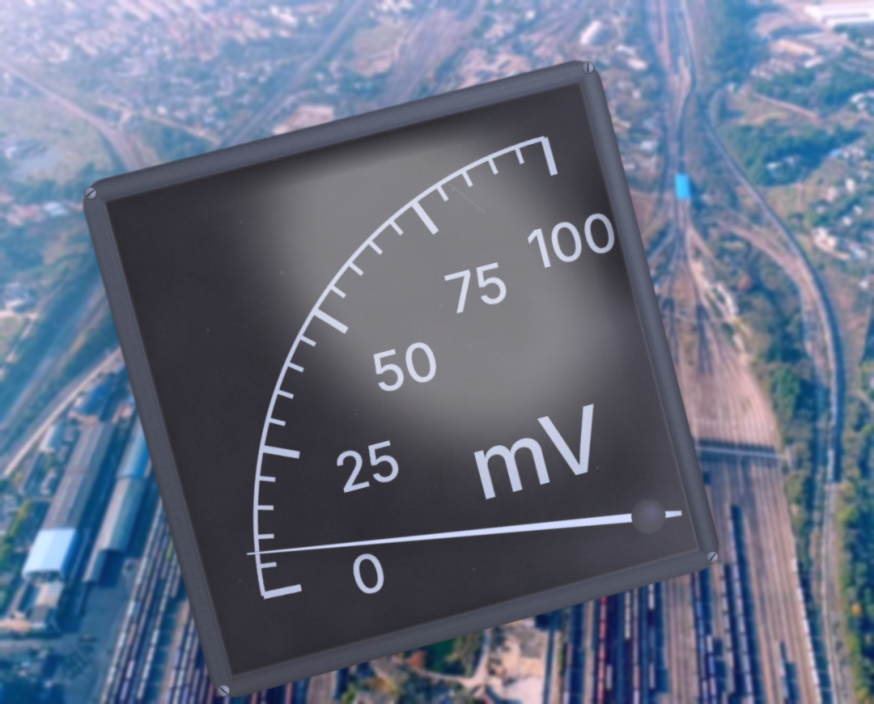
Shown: value=7.5 unit=mV
